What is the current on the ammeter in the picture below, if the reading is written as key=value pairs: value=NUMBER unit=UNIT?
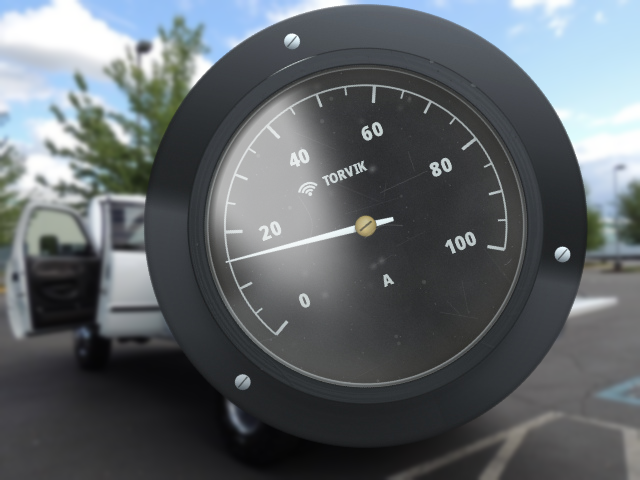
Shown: value=15 unit=A
